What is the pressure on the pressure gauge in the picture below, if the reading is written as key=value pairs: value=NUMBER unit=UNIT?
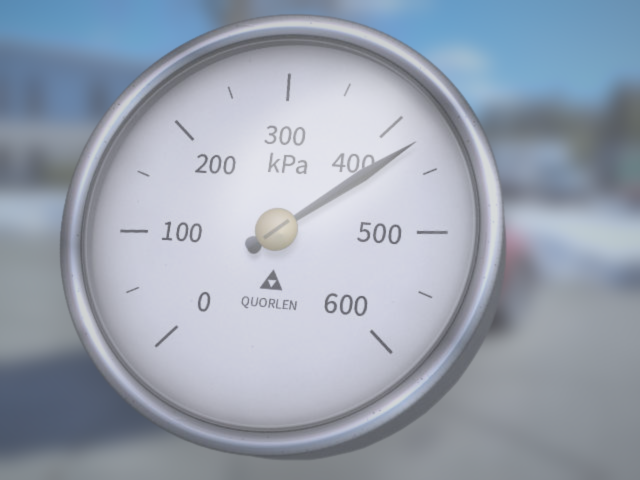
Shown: value=425 unit=kPa
